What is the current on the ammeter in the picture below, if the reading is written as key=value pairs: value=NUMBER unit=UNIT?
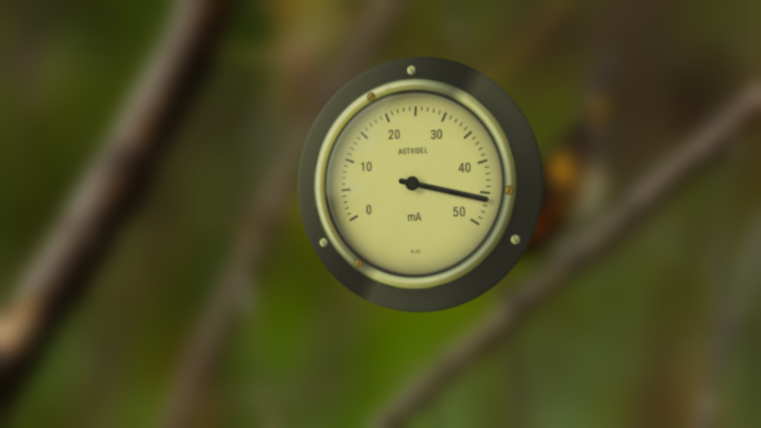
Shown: value=46 unit=mA
